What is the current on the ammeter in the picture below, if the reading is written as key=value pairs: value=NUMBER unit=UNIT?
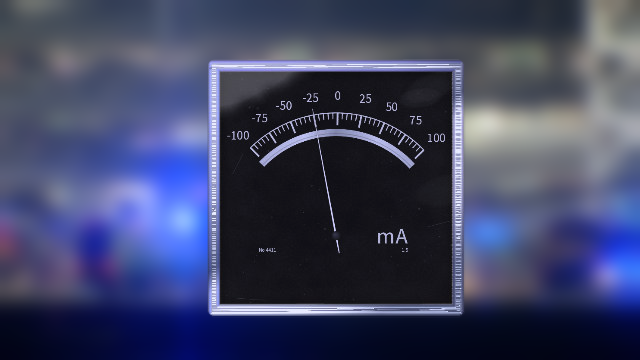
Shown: value=-25 unit=mA
